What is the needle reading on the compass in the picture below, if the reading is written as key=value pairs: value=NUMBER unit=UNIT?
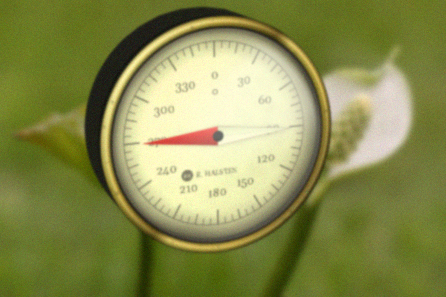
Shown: value=270 unit=°
